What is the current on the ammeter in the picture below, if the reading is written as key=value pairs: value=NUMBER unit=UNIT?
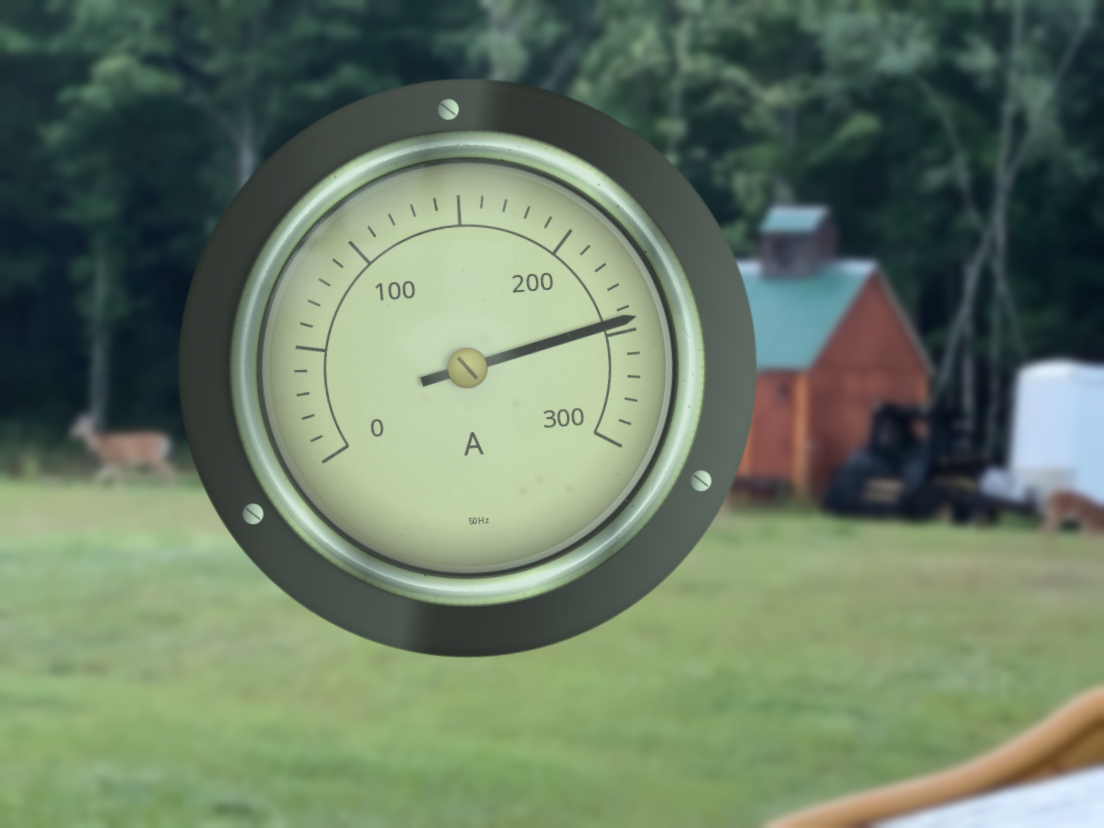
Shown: value=245 unit=A
